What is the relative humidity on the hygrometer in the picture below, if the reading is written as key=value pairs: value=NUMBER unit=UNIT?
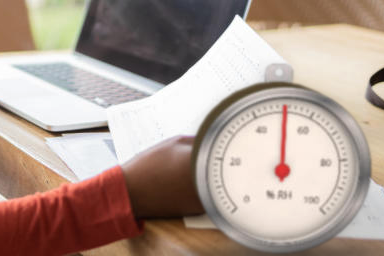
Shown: value=50 unit=%
